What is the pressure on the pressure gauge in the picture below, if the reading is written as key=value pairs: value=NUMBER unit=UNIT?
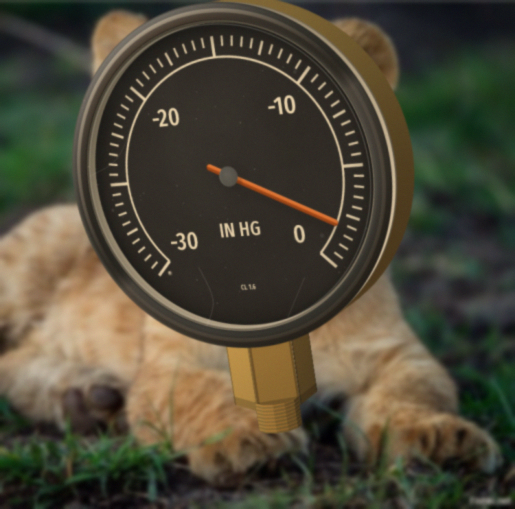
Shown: value=-2 unit=inHg
